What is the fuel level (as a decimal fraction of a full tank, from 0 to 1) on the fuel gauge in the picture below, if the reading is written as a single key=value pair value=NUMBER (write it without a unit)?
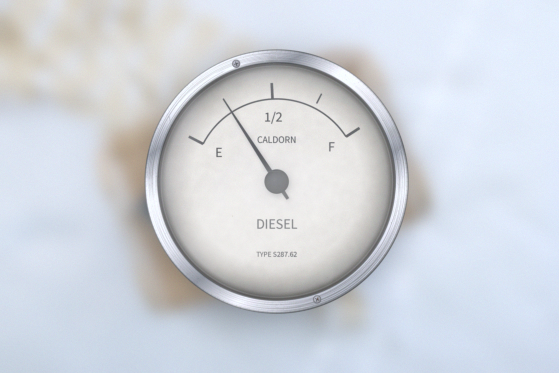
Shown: value=0.25
